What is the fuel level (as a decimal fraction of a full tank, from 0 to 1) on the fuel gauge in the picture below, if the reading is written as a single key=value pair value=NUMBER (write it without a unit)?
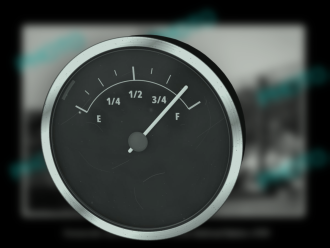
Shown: value=0.875
